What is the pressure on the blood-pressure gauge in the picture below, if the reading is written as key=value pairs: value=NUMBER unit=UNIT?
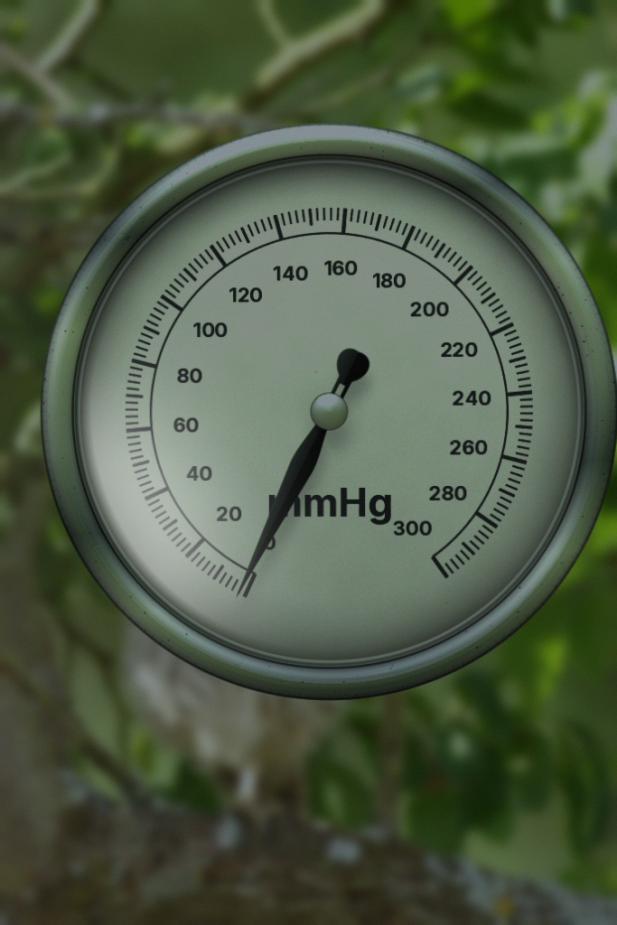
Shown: value=2 unit=mmHg
